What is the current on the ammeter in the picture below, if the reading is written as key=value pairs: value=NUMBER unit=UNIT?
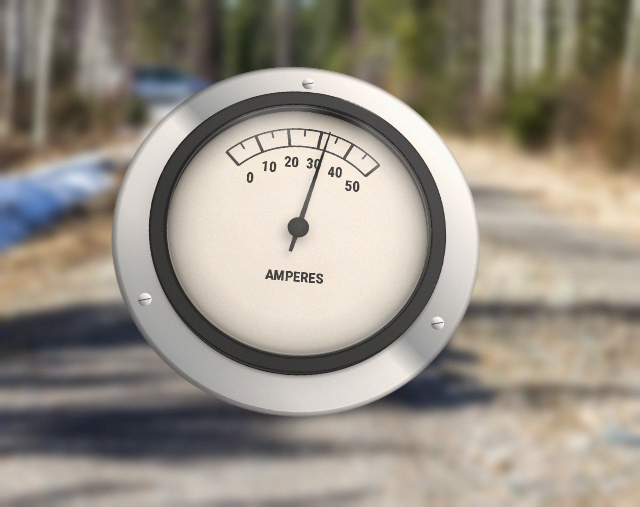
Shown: value=32.5 unit=A
